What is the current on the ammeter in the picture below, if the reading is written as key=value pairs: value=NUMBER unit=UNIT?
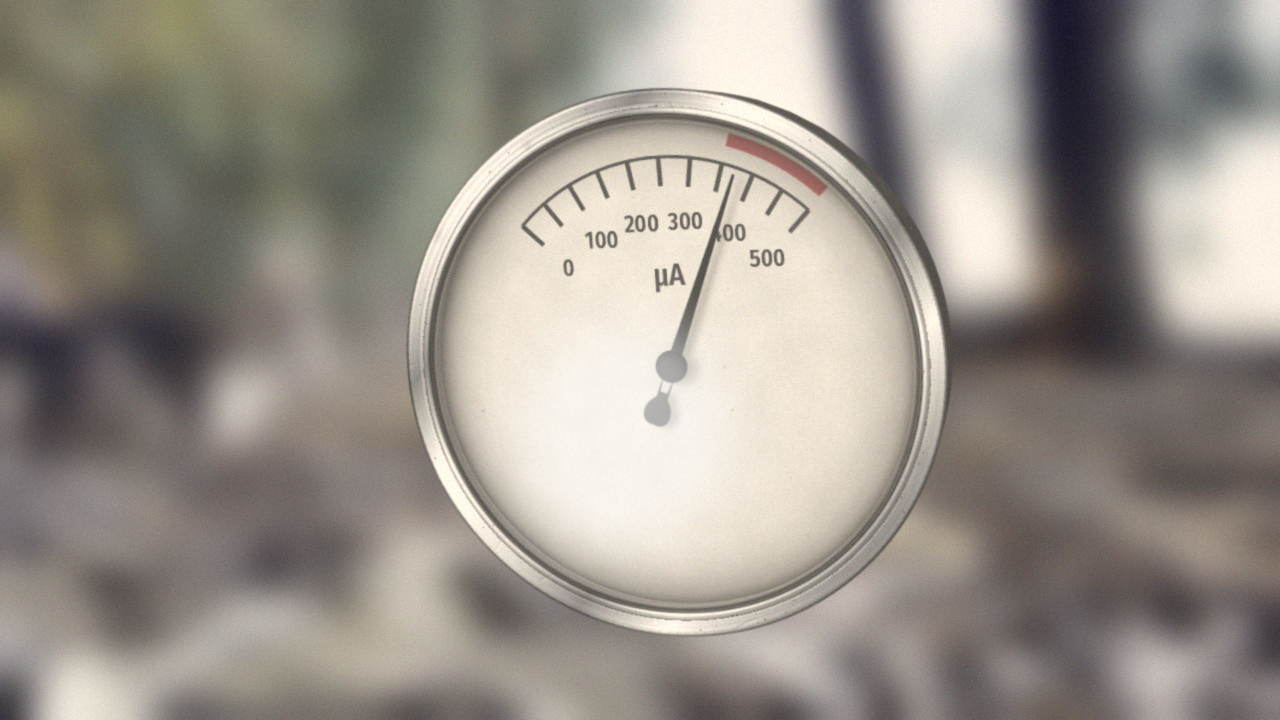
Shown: value=375 unit=µA
